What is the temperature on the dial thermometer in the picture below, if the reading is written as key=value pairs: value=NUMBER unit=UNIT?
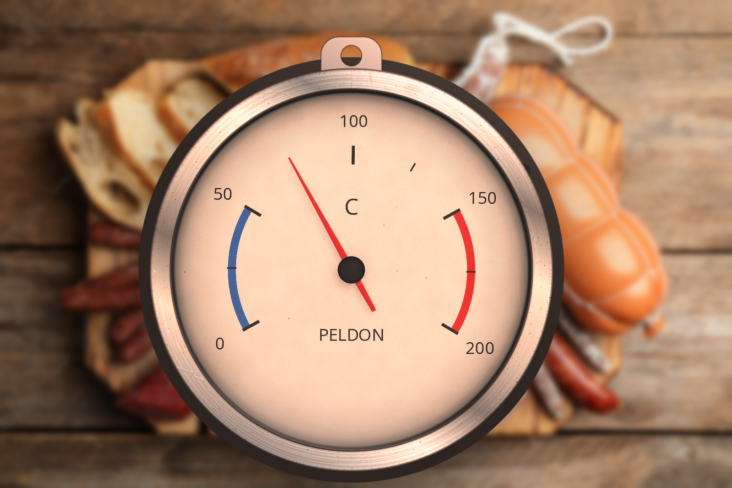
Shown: value=75 unit=°C
